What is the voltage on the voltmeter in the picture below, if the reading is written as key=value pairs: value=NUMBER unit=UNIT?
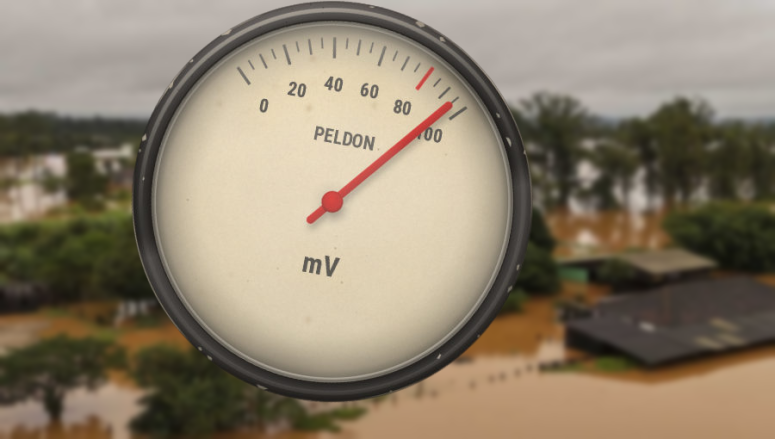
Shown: value=95 unit=mV
